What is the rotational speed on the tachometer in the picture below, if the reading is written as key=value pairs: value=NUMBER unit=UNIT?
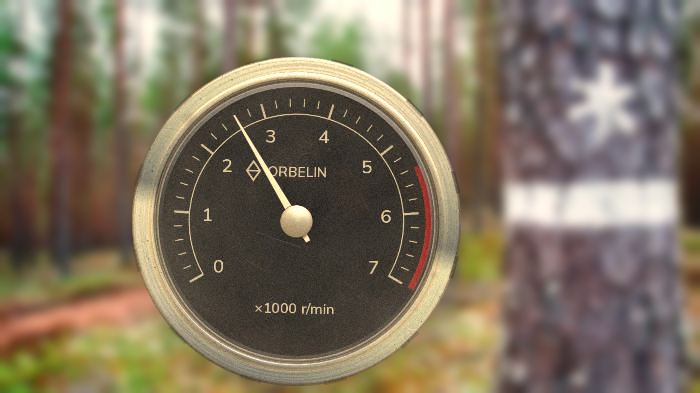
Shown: value=2600 unit=rpm
